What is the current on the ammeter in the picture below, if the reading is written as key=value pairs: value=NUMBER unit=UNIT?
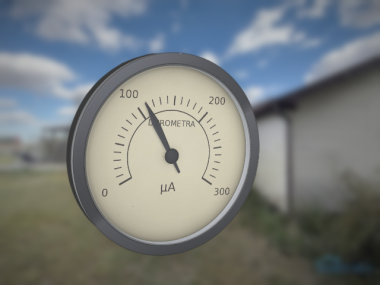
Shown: value=110 unit=µA
